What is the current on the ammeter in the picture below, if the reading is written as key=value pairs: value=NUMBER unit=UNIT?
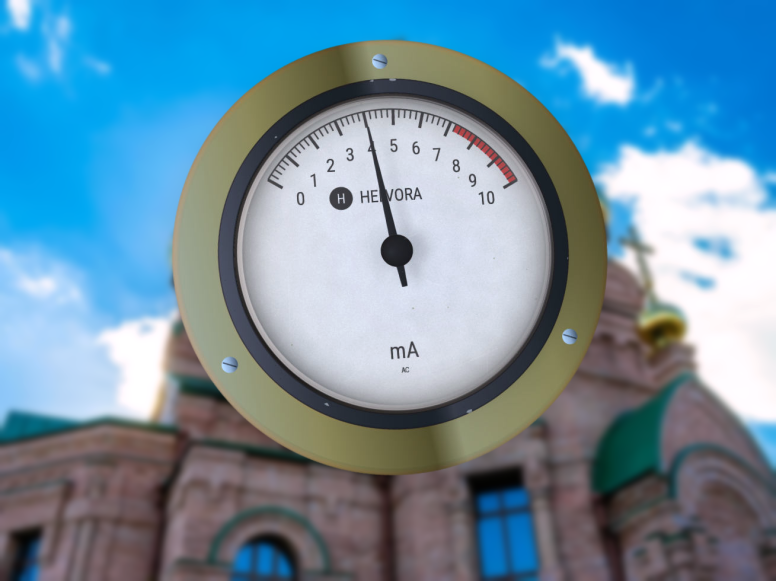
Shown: value=4 unit=mA
